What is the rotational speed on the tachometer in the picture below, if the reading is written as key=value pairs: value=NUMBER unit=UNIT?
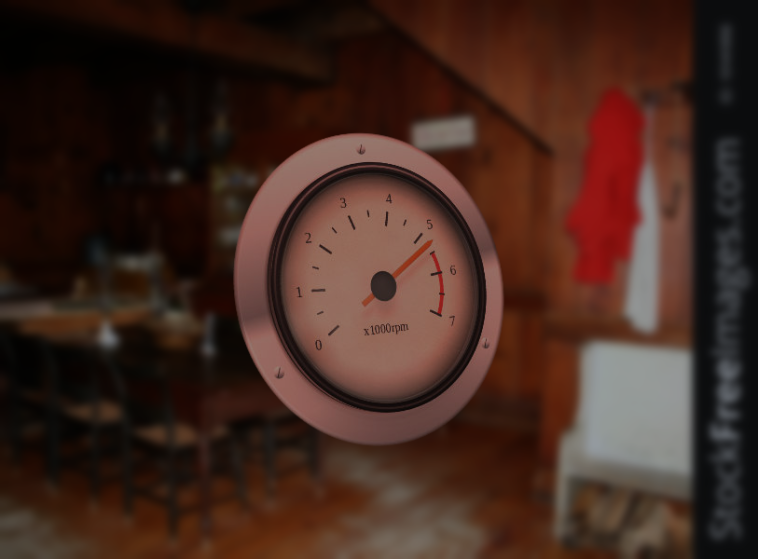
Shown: value=5250 unit=rpm
